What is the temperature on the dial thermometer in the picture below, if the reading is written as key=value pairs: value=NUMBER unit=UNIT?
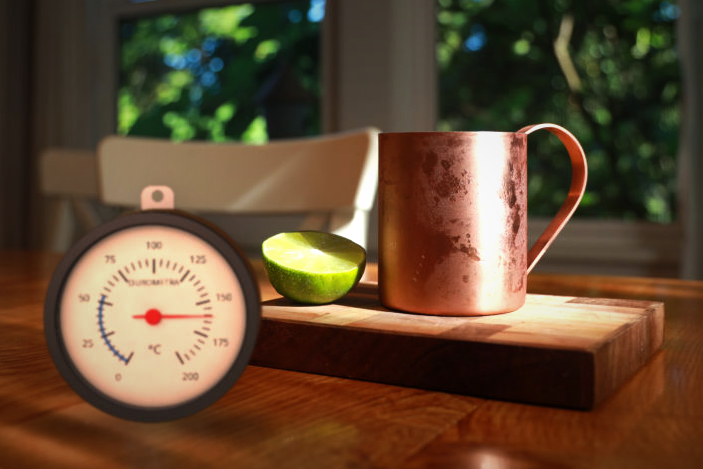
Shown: value=160 unit=°C
